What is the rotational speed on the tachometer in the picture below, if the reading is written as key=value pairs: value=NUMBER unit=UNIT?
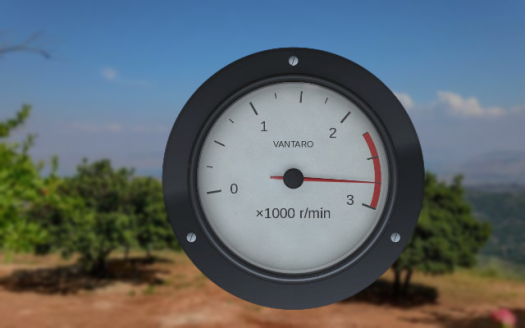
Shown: value=2750 unit=rpm
